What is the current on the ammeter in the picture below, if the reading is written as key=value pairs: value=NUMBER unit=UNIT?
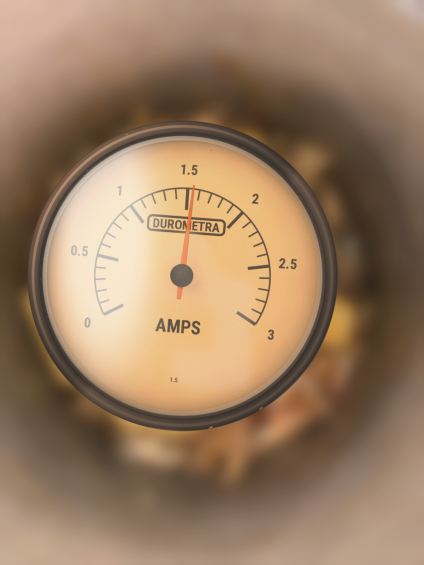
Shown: value=1.55 unit=A
